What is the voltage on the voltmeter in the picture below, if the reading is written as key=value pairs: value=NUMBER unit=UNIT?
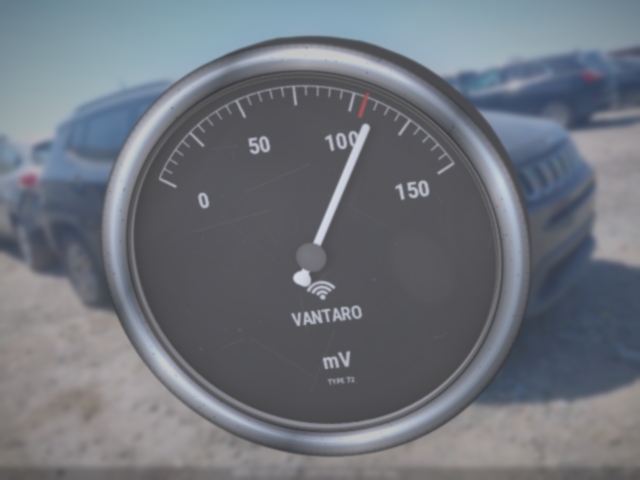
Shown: value=110 unit=mV
